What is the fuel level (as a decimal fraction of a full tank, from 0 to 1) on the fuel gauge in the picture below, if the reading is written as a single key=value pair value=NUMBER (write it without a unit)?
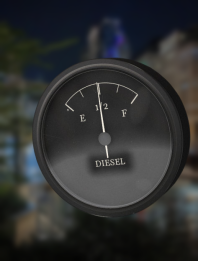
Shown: value=0.5
